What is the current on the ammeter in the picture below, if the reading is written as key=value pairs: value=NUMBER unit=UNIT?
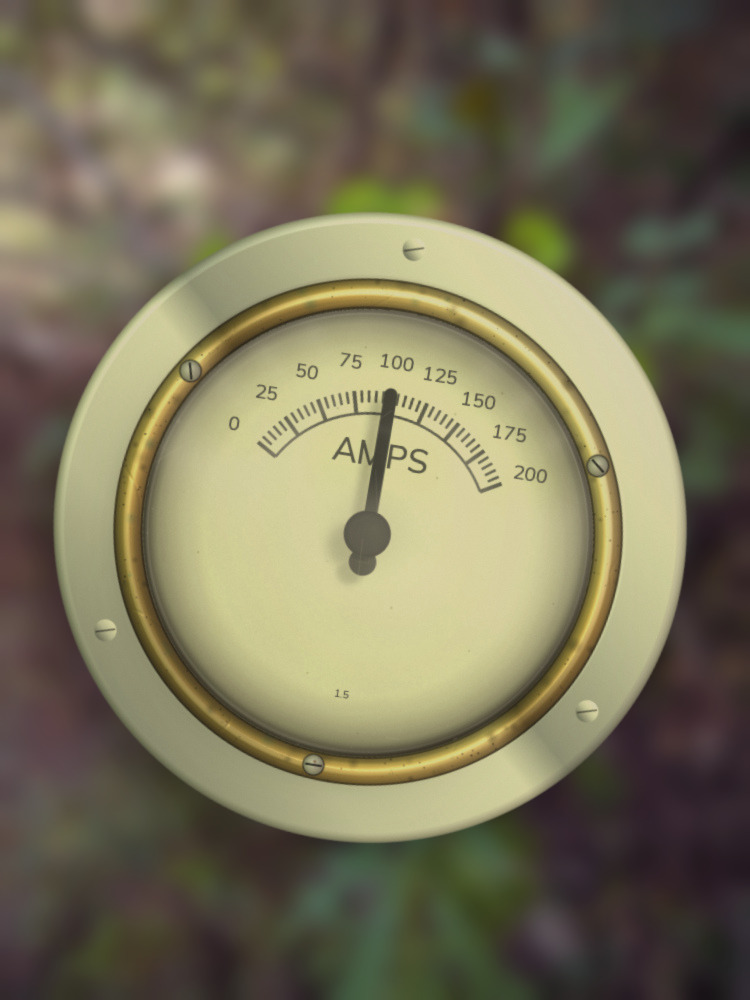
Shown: value=100 unit=A
